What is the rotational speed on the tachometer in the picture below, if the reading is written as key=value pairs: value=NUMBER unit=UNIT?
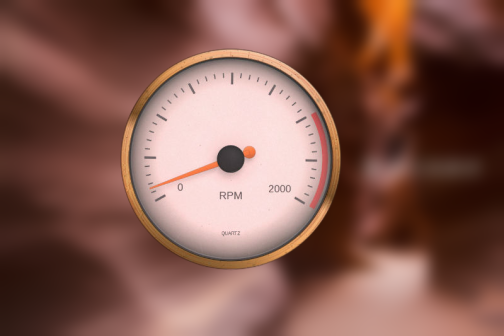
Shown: value=75 unit=rpm
